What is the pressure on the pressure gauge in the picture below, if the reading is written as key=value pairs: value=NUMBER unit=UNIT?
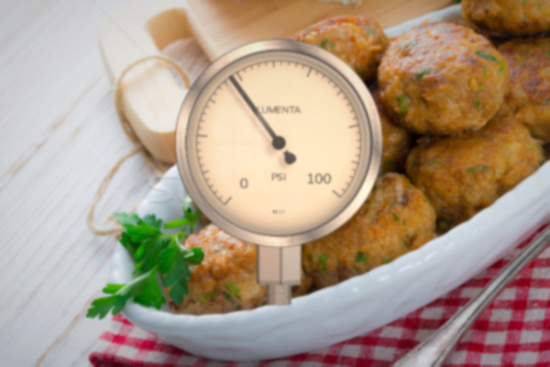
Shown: value=38 unit=psi
